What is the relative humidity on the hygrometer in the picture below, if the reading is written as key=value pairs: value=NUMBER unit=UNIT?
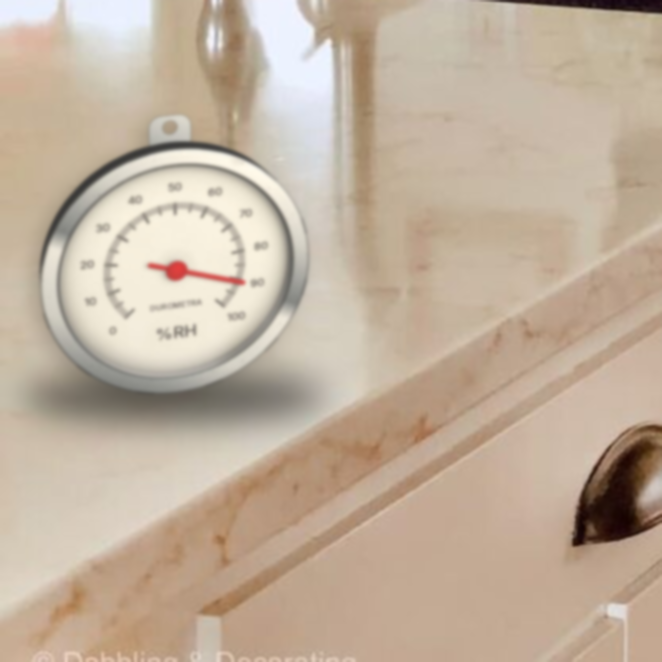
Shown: value=90 unit=%
